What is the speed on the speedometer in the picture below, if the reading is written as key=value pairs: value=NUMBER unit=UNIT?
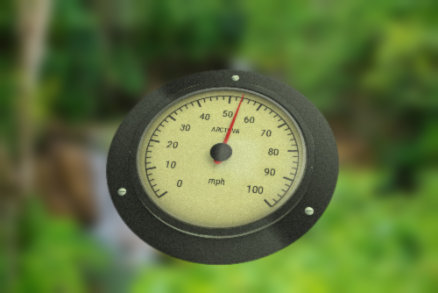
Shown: value=54 unit=mph
